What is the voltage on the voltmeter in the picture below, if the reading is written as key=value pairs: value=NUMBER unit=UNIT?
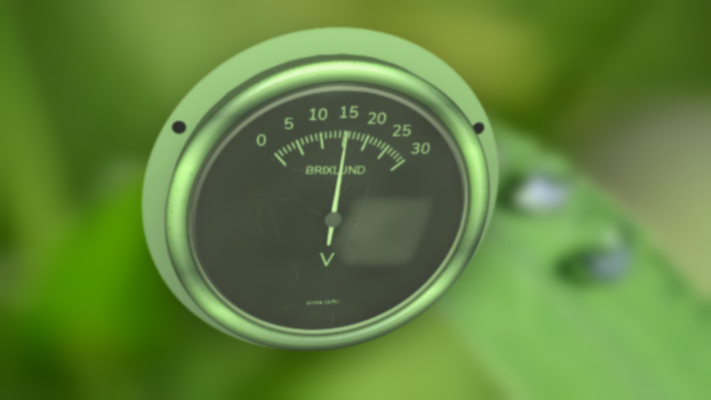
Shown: value=15 unit=V
